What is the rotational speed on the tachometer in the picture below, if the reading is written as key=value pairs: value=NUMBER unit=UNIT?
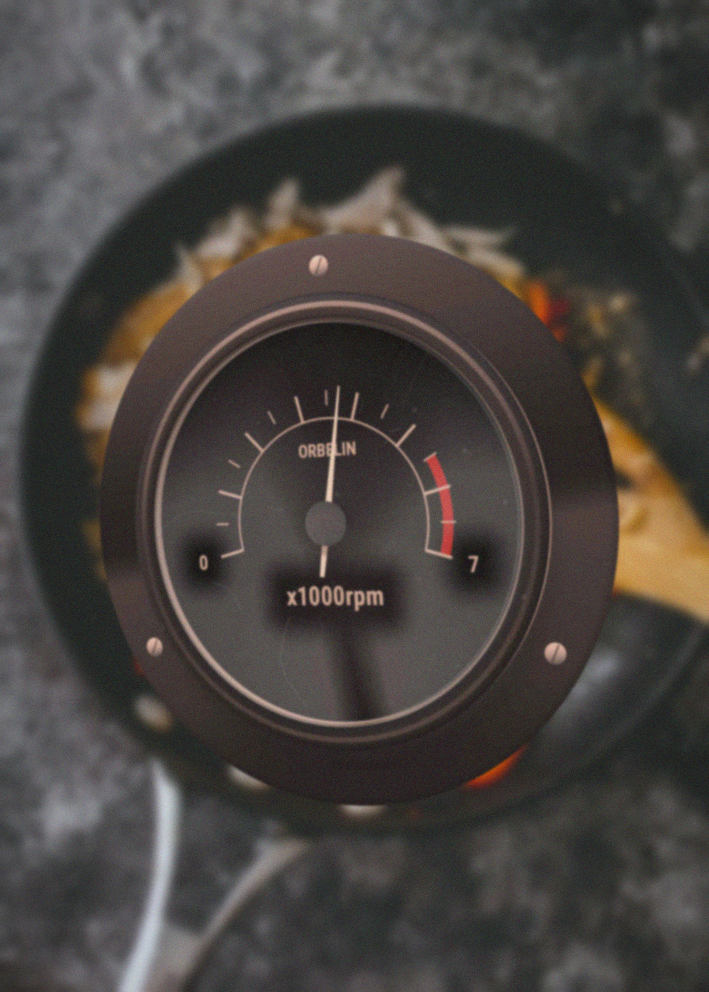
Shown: value=3750 unit=rpm
